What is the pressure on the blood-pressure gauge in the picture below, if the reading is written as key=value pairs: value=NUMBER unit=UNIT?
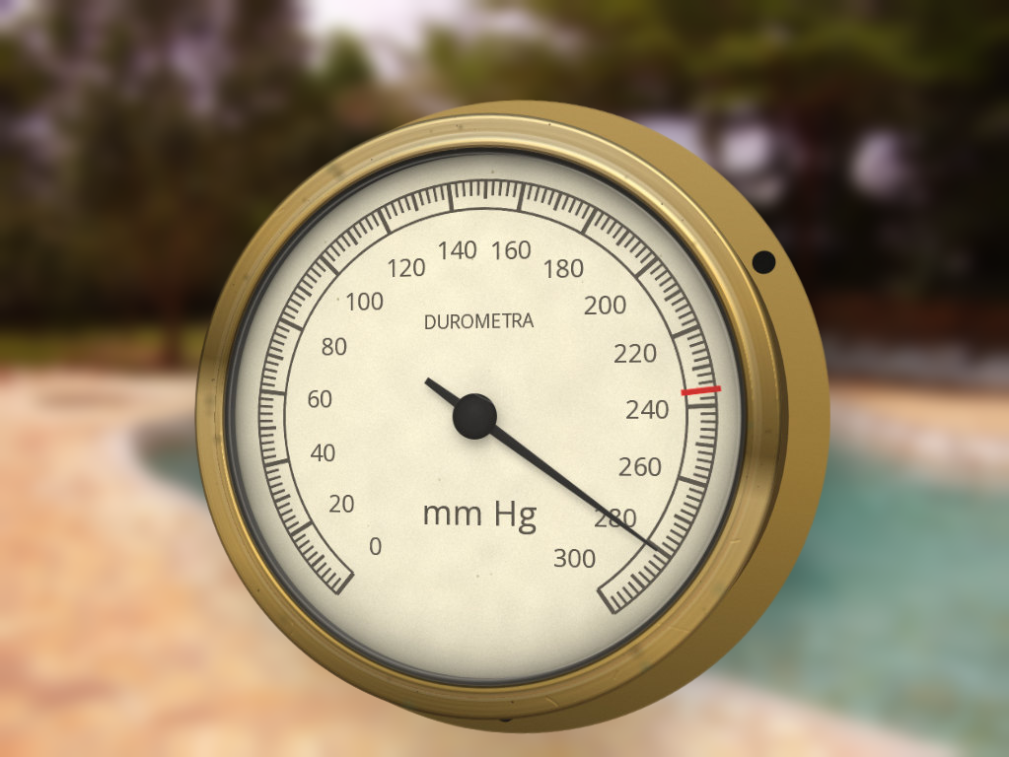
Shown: value=280 unit=mmHg
